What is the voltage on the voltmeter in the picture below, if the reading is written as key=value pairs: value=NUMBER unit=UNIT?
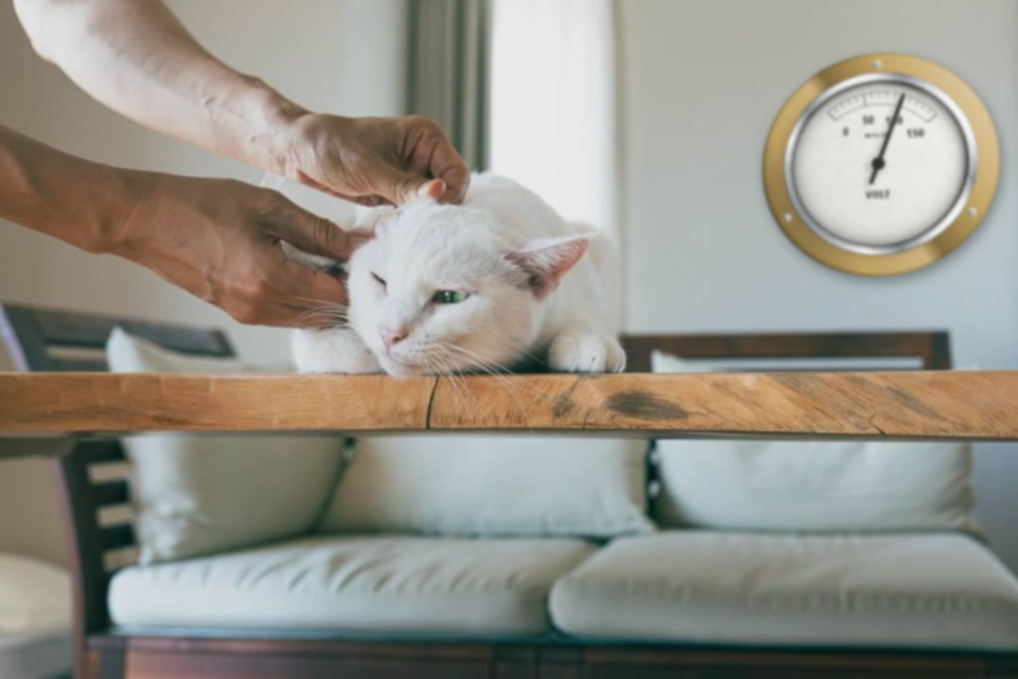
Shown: value=100 unit=V
